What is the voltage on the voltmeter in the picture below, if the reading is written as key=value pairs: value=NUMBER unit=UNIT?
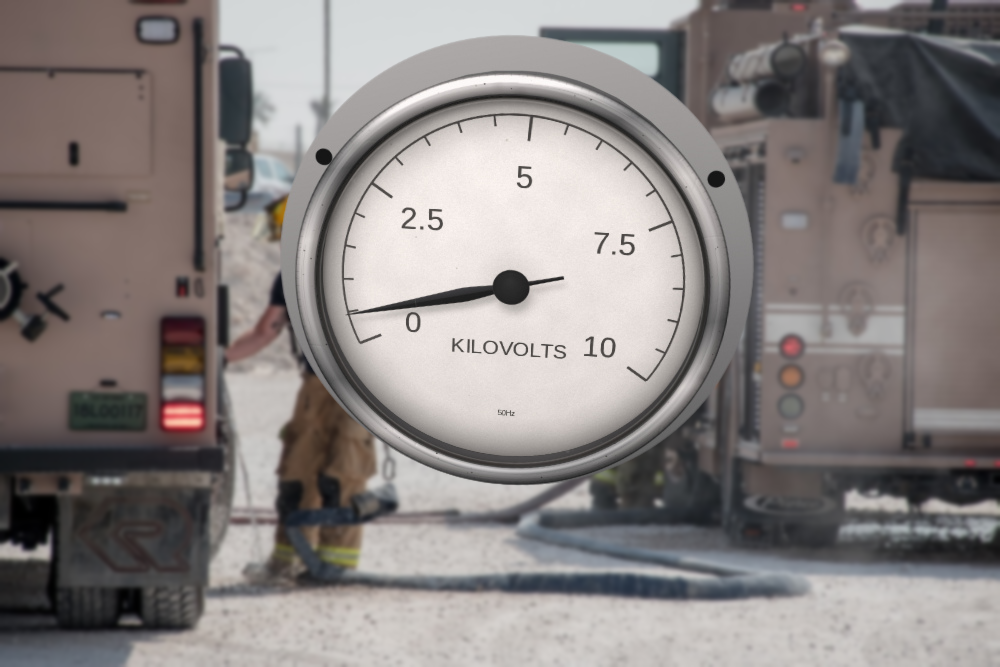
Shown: value=0.5 unit=kV
